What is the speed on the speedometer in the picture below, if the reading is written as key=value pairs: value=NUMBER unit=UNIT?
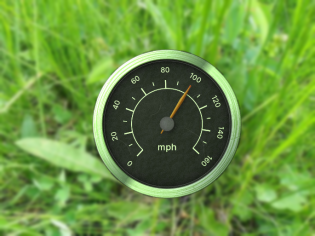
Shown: value=100 unit=mph
